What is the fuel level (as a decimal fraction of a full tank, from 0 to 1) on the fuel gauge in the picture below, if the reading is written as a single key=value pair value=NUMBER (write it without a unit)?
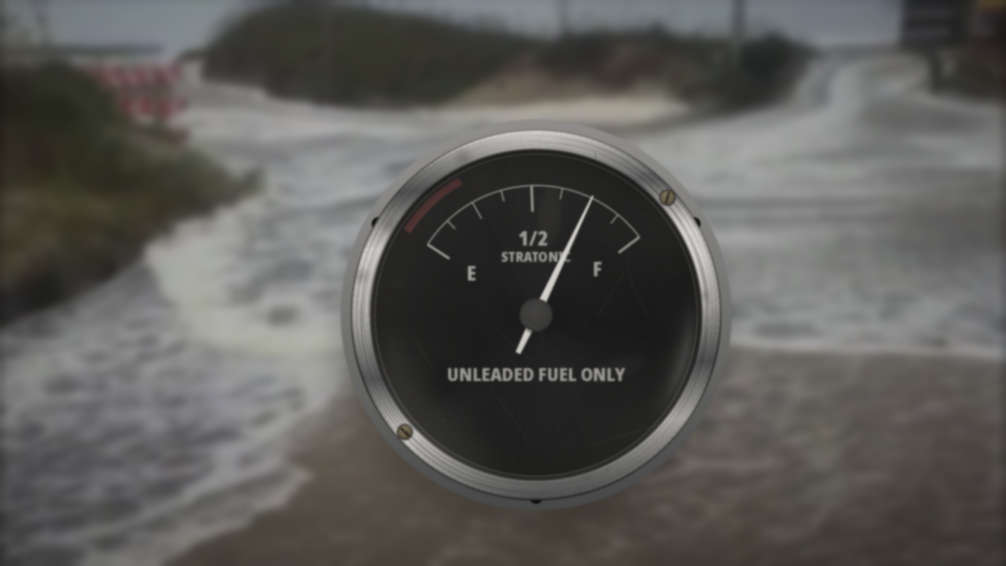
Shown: value=0.75
